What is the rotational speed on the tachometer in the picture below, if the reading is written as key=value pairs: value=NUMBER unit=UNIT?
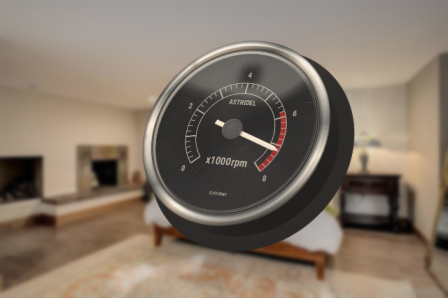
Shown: value=7200 unit=rpm
